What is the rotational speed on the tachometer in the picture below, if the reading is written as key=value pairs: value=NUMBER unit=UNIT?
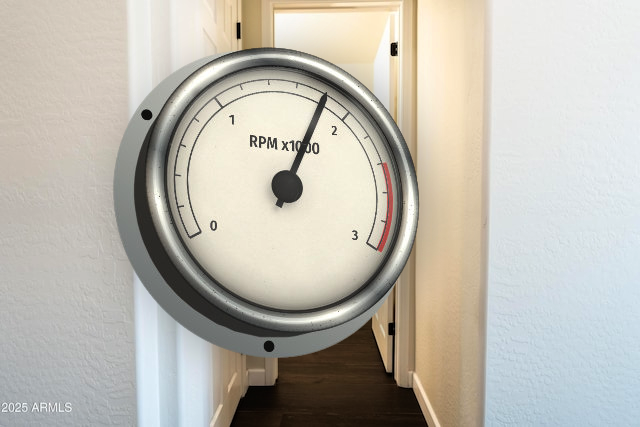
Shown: value=1800 unit=rpm
